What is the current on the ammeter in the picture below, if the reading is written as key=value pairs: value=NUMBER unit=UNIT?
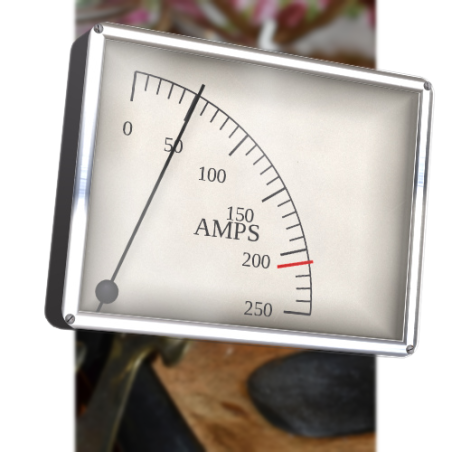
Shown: value=50 unit=A
